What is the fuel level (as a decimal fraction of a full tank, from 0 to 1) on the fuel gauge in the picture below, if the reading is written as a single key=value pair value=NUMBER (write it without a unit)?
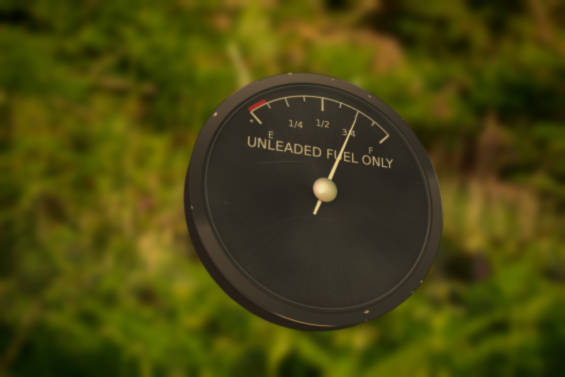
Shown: value=0.75
